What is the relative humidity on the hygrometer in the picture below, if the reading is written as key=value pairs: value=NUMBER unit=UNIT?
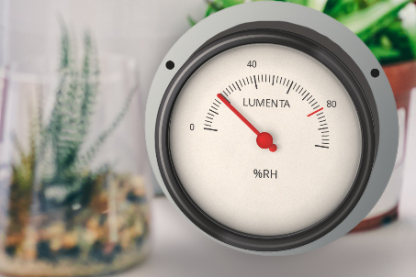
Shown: value=20 unit=%
